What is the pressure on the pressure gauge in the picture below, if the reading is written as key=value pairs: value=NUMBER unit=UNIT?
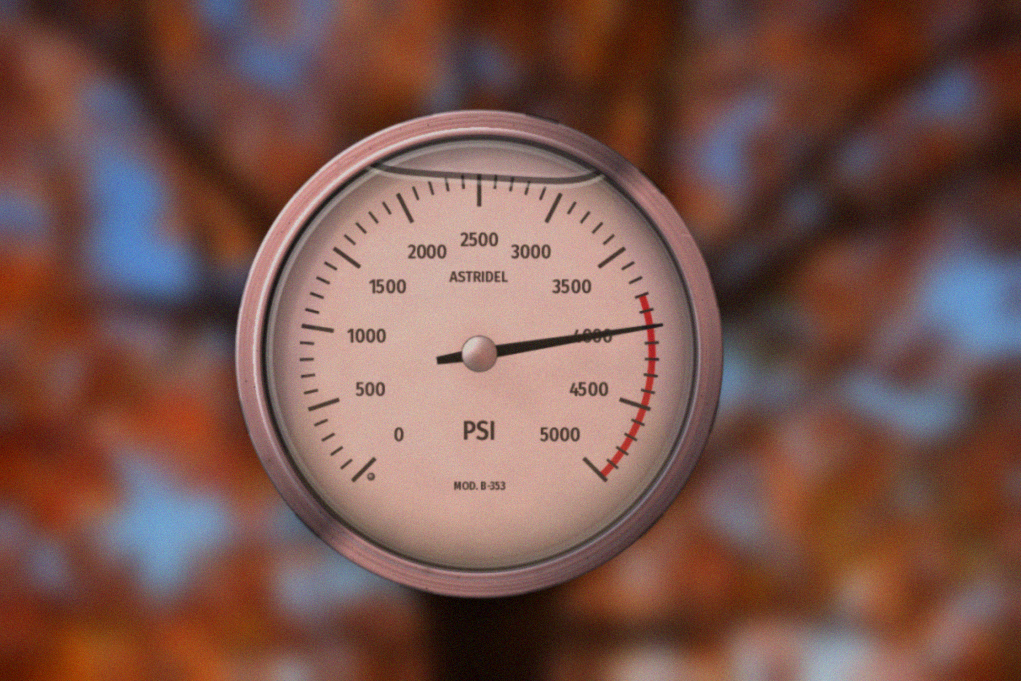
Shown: value=4000 unit=psi
